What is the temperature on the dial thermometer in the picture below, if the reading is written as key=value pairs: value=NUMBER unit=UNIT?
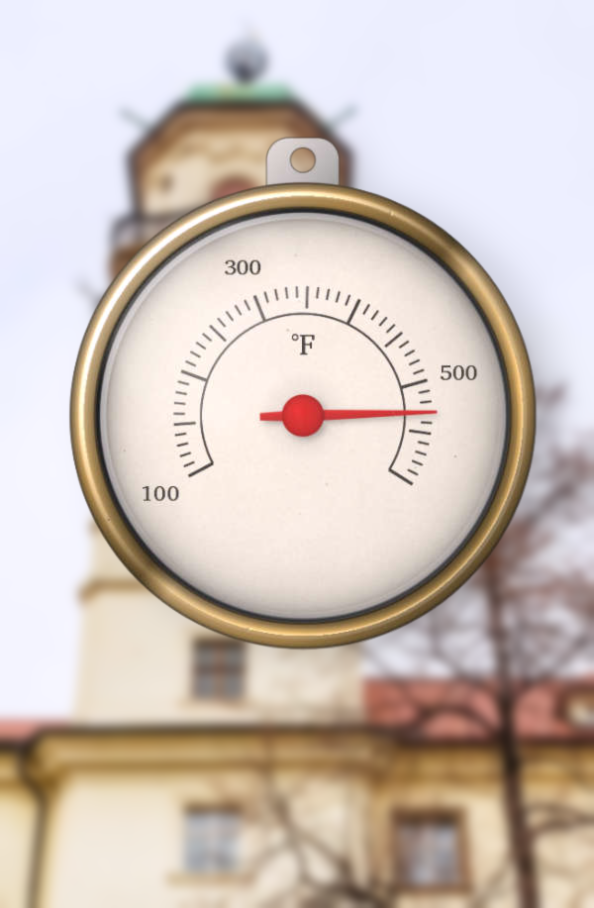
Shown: value=530 unit=°F
